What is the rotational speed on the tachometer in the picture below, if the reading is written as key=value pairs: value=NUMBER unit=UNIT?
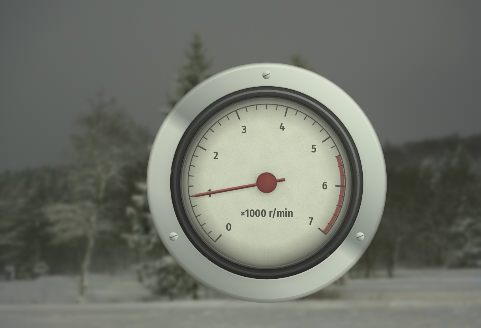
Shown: value=1000 unit=rpm
